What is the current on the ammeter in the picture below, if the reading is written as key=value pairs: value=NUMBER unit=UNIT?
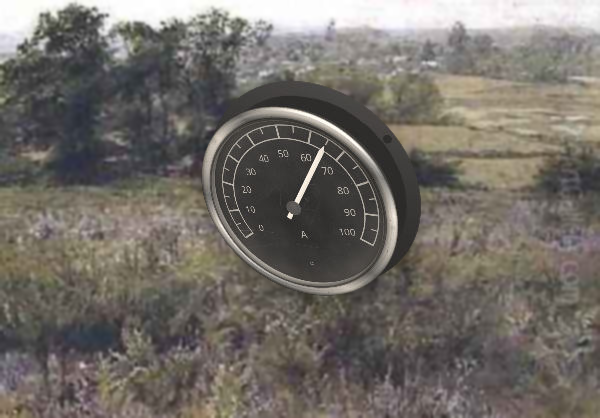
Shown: value=65 unit=A
